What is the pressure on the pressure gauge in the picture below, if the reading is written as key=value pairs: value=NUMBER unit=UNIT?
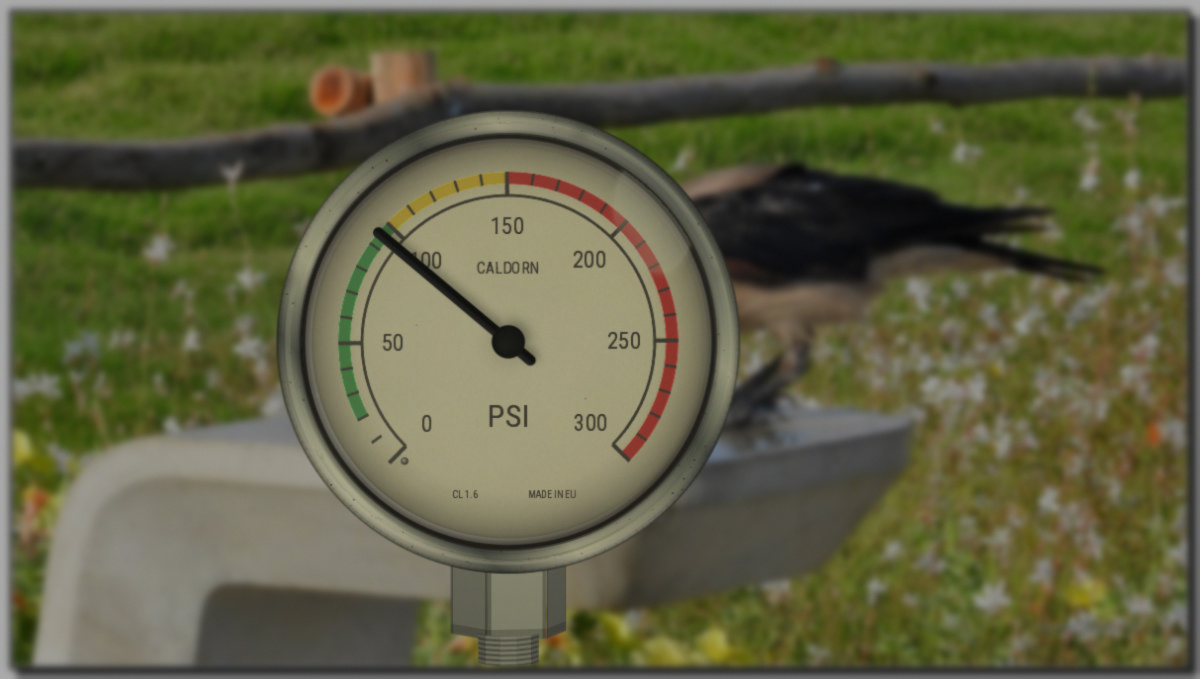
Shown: value=95 unit=psi
